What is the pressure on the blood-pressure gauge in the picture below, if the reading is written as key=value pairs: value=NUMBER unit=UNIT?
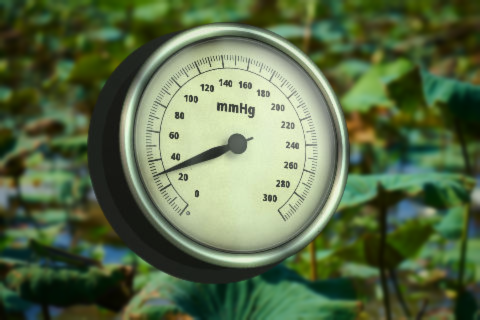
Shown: value=30 unit=mmHg
